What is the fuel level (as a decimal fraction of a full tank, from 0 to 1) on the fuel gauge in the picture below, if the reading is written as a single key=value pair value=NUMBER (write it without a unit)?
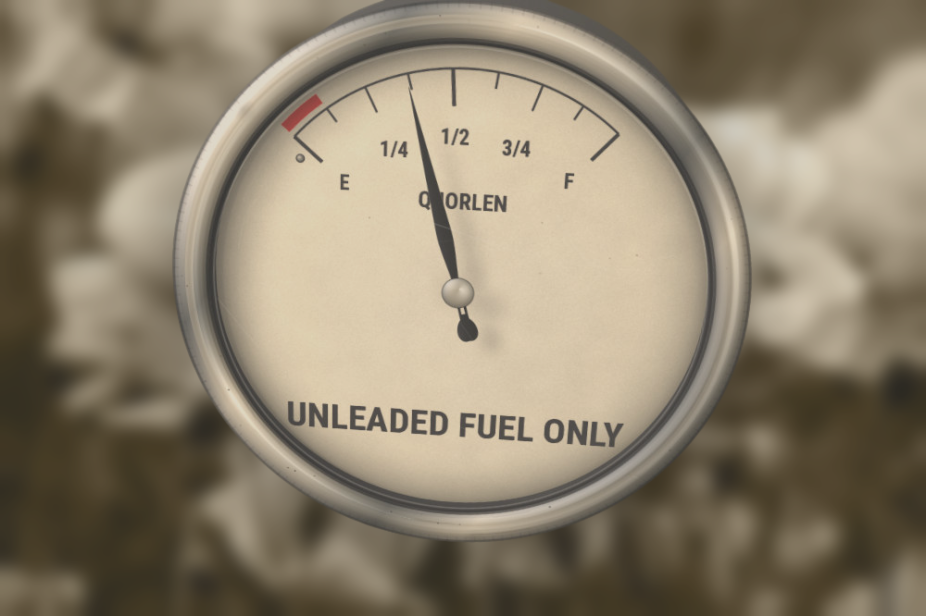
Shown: value=0.375
